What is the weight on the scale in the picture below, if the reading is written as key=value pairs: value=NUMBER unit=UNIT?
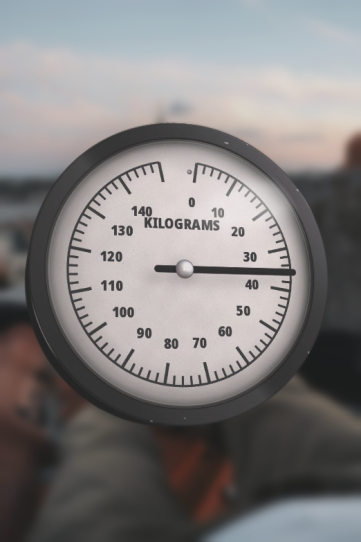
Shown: value=36 unit=kg
